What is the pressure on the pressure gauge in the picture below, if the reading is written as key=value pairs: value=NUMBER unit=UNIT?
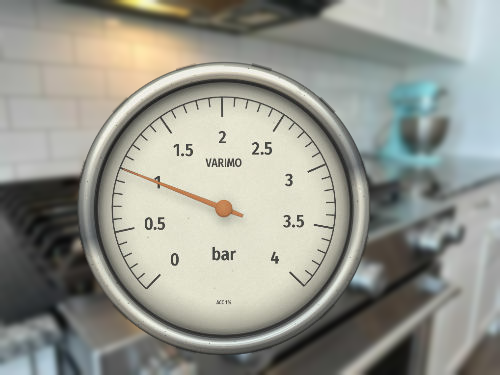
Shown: value=1 unit=bar
